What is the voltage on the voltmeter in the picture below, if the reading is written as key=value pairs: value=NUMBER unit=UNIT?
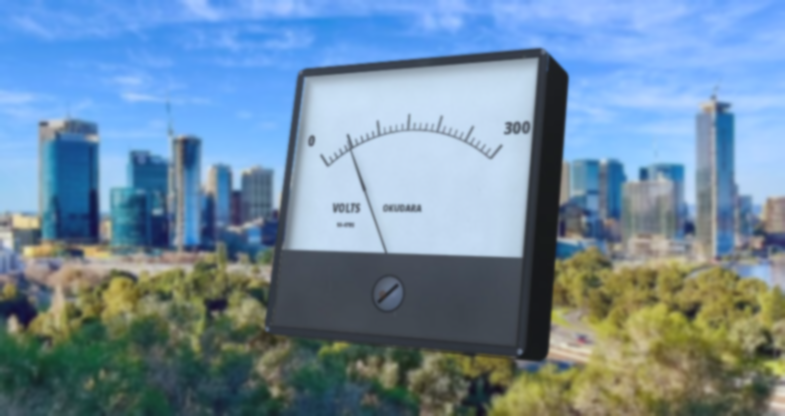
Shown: value=50 unit=V
